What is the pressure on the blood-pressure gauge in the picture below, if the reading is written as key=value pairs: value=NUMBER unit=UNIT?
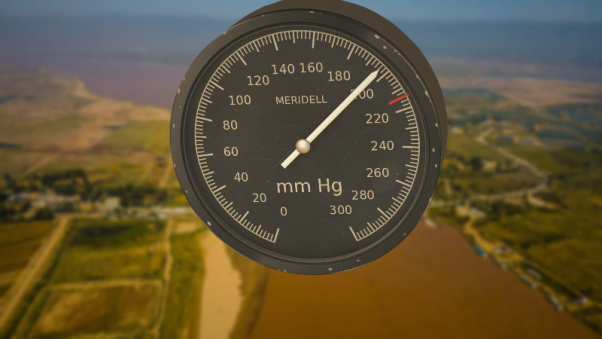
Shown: value=196 unit=mmHg
